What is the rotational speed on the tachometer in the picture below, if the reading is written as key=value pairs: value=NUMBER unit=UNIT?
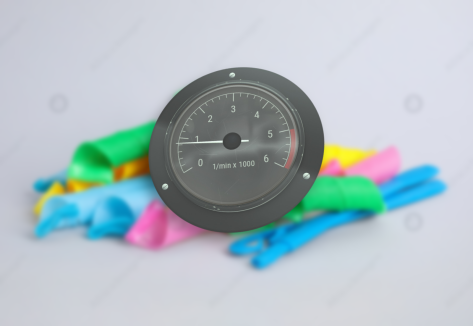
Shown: value=800 unit=rpm
